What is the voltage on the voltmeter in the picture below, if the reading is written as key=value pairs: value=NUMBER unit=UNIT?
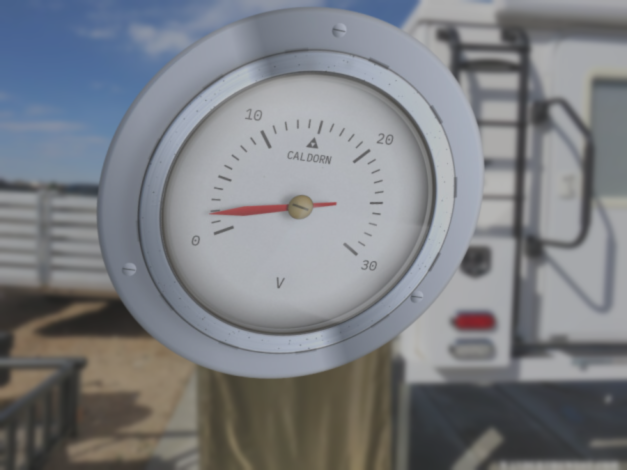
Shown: value=2 unit=V
